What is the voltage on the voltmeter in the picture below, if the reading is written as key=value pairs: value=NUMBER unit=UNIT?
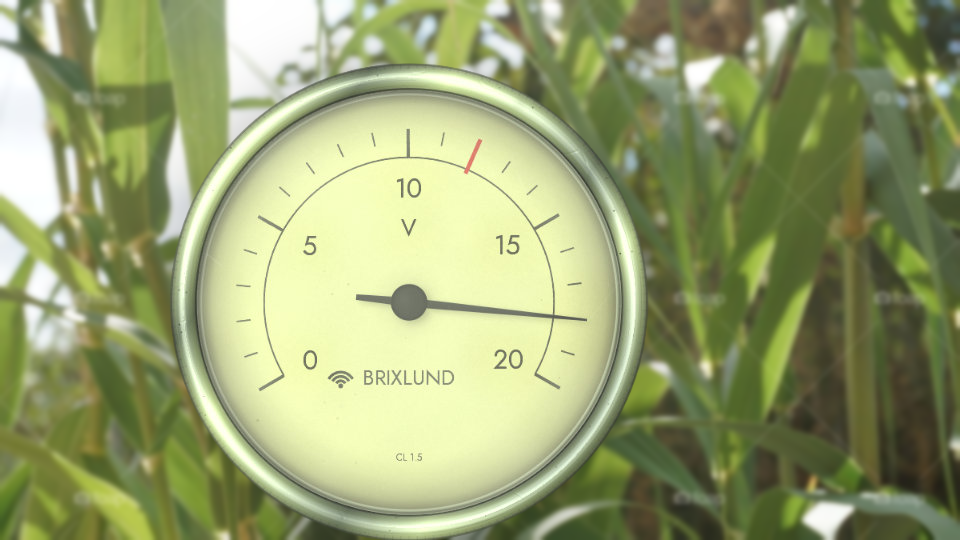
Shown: value=18 unit=V
